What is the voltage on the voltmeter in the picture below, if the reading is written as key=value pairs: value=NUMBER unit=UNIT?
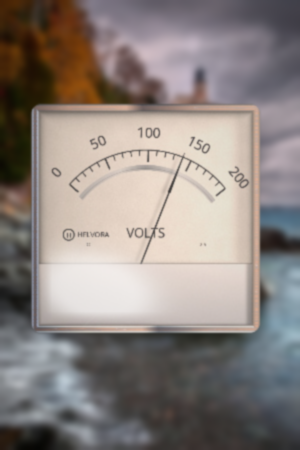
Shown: value=140 unit=V
